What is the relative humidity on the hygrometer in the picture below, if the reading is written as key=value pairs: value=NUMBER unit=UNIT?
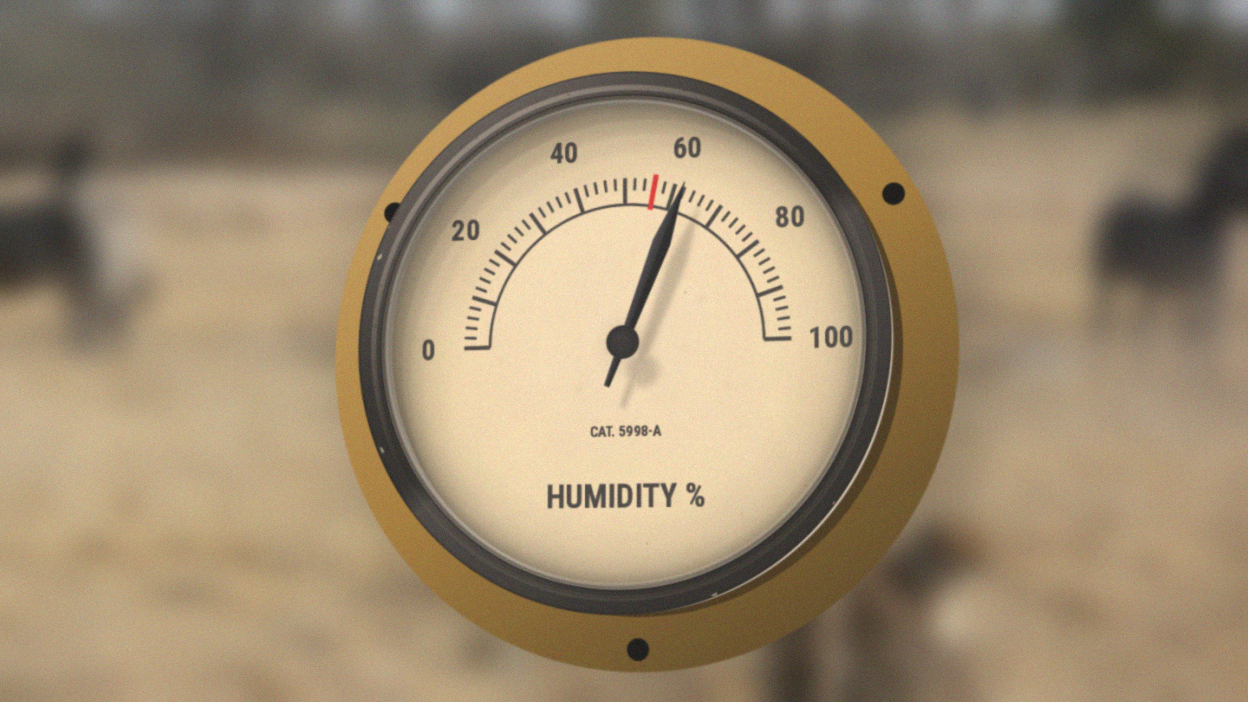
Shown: value=62 unit=%
